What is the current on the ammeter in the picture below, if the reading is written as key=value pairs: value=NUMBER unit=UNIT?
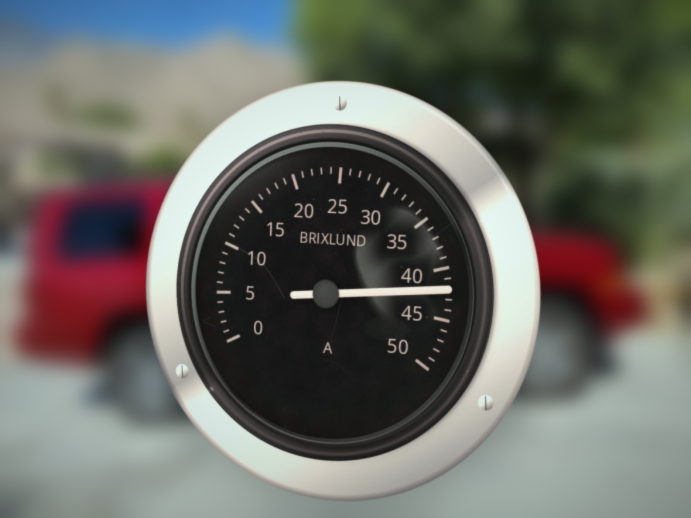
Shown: value=42 unit=A
